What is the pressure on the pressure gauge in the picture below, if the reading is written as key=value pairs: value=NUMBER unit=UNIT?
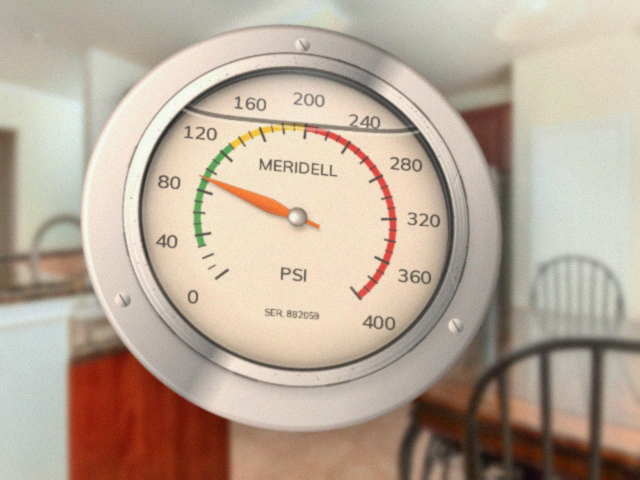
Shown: value=90 unit=psi
